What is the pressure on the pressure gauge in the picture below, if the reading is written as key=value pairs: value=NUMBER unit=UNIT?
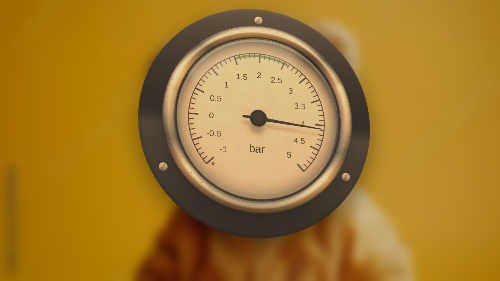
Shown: value=4.1 unit=bar
